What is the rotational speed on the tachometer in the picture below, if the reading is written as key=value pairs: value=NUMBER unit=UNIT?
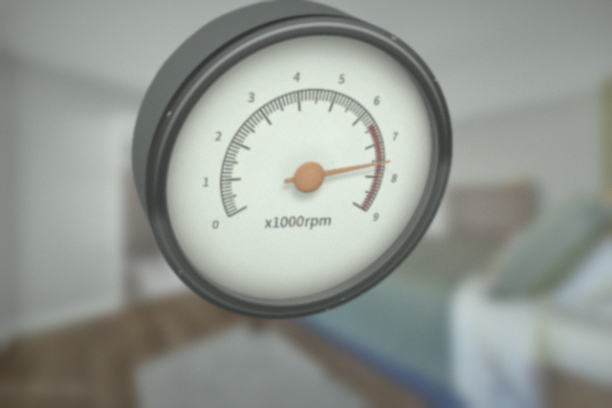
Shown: value=7500 unit=rpm
